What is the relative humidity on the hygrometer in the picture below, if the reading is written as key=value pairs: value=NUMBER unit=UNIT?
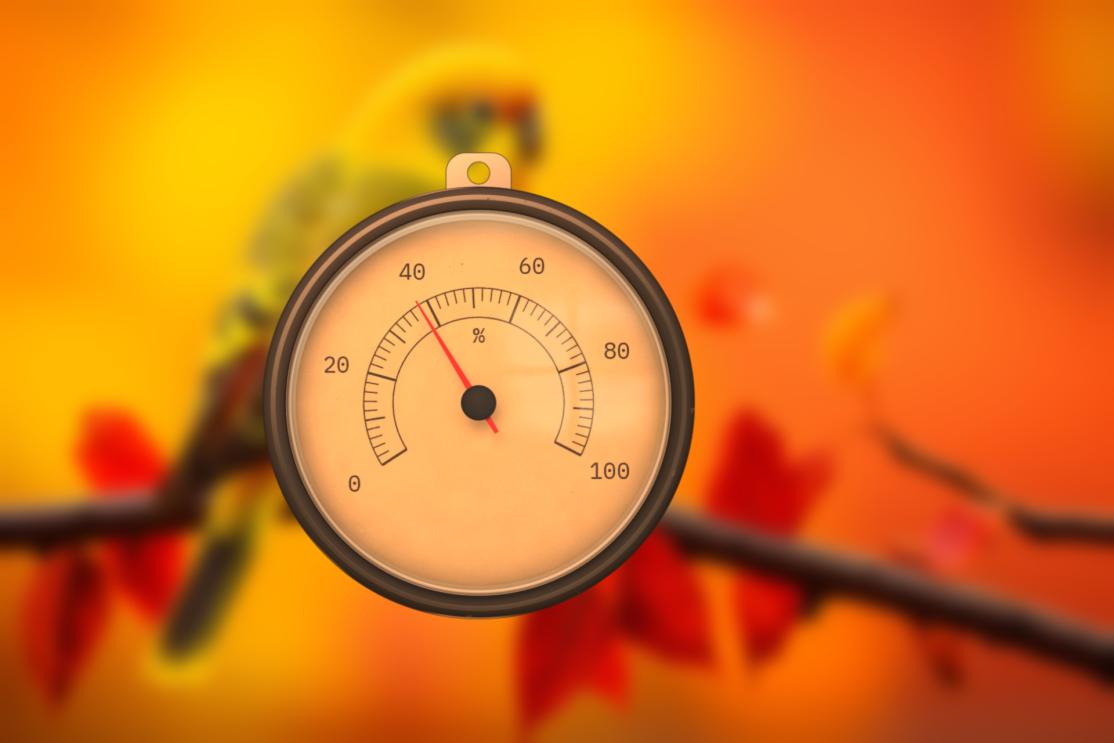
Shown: value=38 unit=%
